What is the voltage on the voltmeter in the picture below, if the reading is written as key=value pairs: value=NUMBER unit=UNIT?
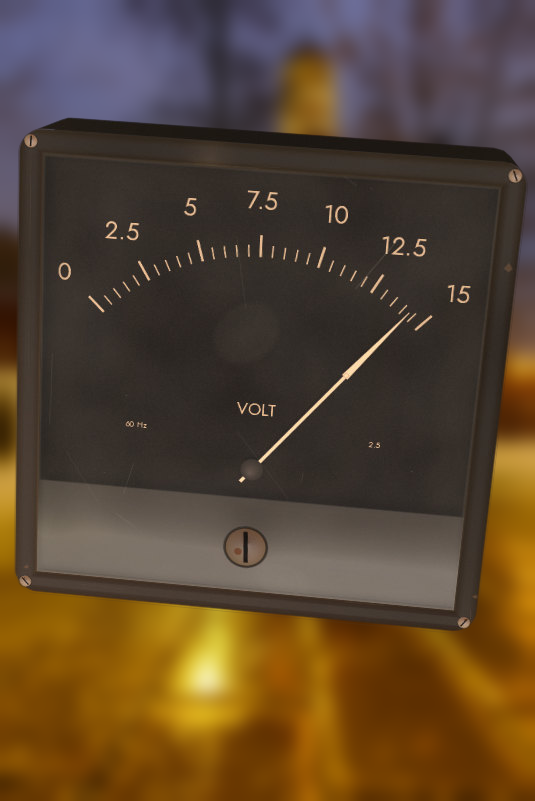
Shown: value=14.25 unit=V
